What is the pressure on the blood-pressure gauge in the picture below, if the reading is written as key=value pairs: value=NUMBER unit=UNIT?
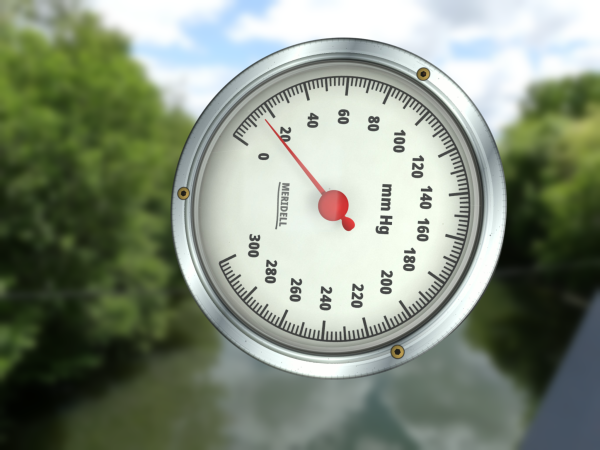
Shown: value=16 unit=mmHg
